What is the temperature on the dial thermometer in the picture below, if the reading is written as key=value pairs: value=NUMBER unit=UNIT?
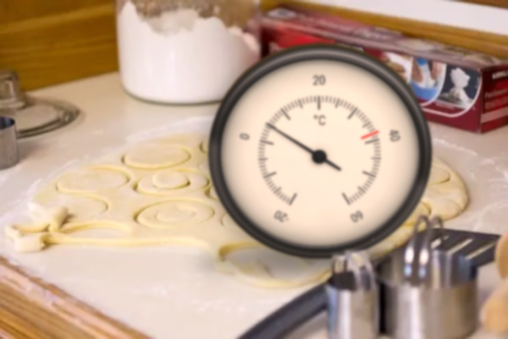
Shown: value=5 unit=°C
